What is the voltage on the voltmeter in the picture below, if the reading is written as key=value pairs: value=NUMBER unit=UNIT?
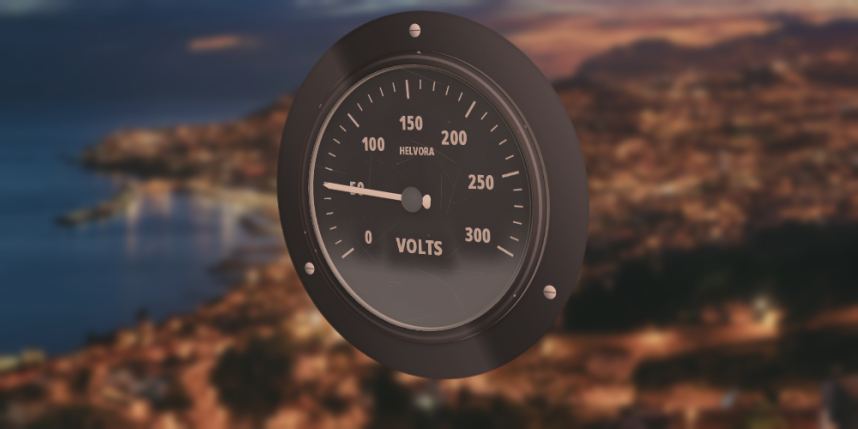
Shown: value=50 unit=V
